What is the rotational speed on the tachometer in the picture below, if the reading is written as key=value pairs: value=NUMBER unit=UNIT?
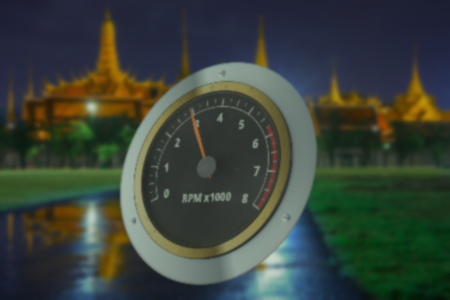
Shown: value=3000 unit=rpm
